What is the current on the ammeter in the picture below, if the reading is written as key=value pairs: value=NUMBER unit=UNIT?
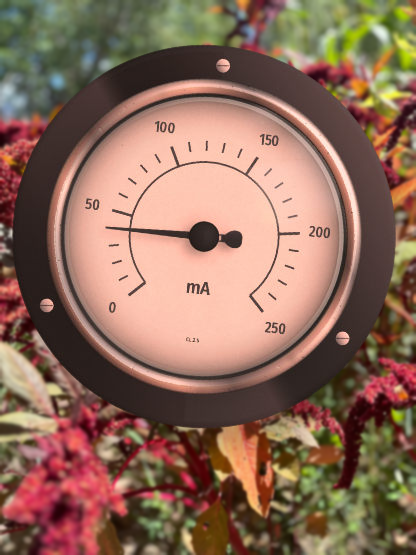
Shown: value=40 unit=mA
